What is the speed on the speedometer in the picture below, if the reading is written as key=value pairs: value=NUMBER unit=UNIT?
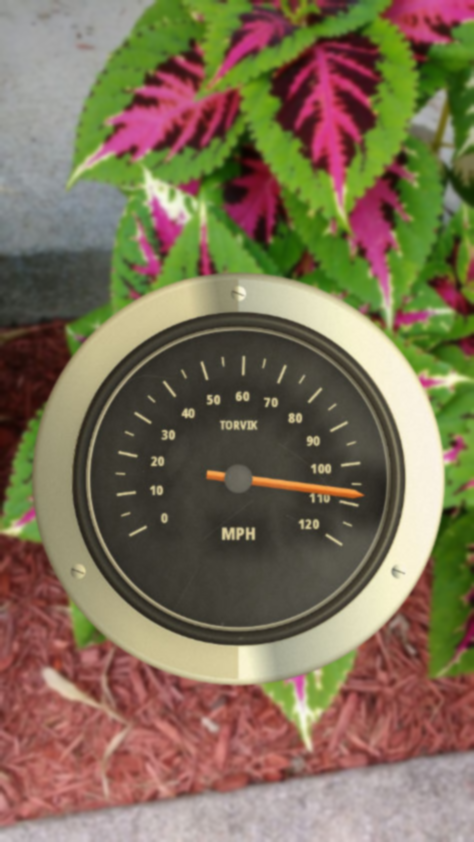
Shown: value=107.5 unit=mph
